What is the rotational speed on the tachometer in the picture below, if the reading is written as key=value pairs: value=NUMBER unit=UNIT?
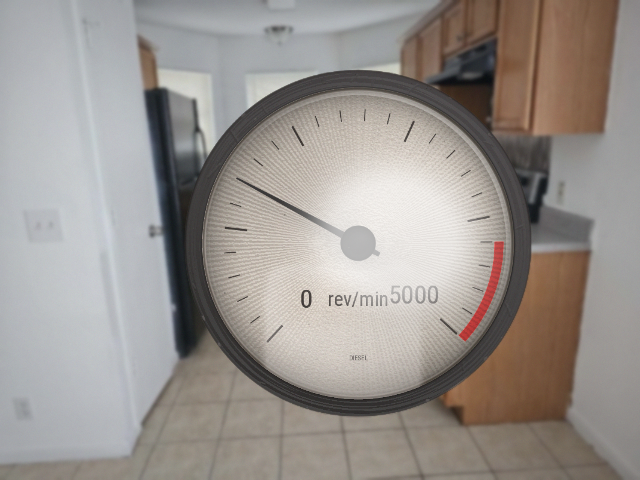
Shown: value=1400 unit=rpm
